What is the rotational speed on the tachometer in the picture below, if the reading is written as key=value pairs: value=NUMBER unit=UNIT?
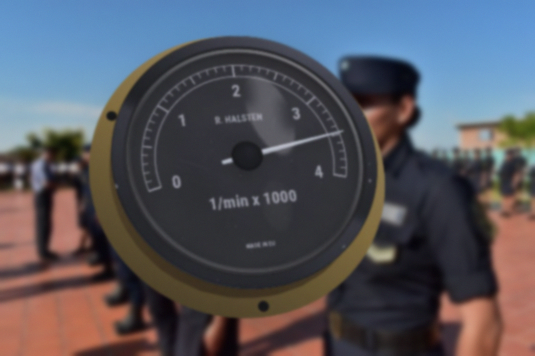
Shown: value=3500 unit=rpm
